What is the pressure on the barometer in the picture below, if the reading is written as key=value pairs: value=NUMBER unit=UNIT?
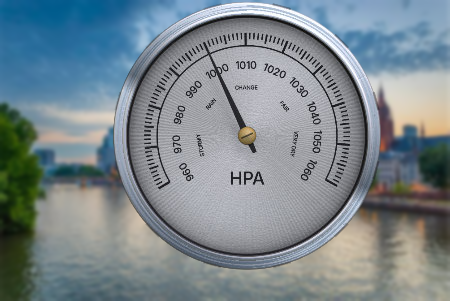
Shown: value=1000 unit=hPa
